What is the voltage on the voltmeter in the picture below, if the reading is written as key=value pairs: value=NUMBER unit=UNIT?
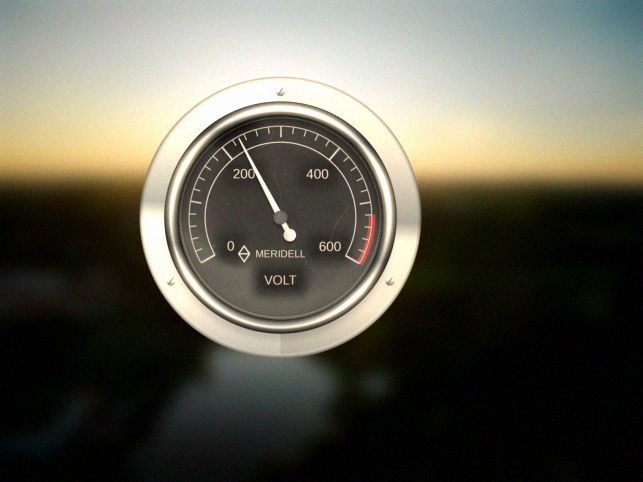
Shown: value=230 unit=V
